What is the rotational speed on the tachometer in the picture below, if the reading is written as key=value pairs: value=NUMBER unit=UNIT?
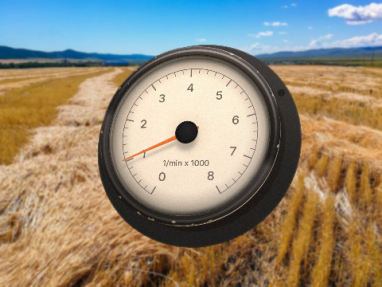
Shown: value=1000 unit=rpm
